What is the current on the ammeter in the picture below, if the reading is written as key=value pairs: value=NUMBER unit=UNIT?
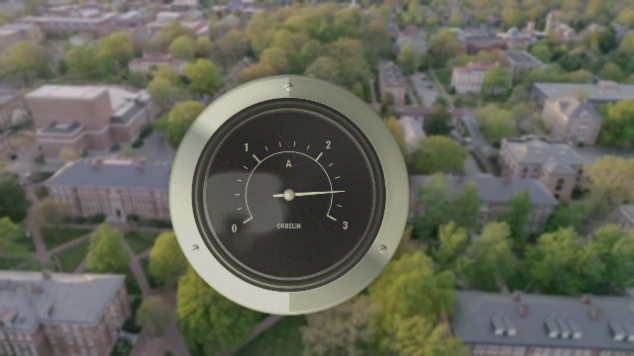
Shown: value=2.6 unit=A
